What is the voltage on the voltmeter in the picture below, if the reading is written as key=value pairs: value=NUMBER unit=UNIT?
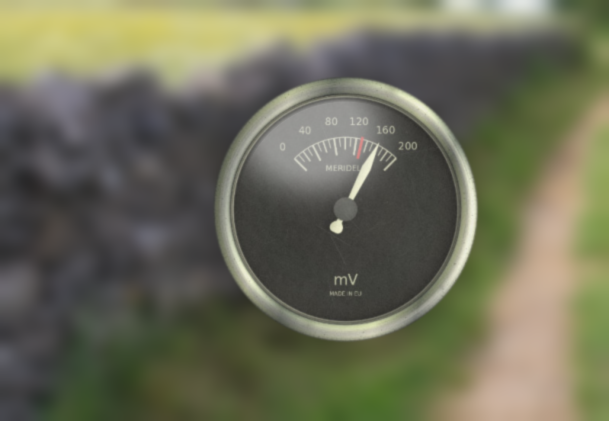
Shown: value=160 unit=mV
